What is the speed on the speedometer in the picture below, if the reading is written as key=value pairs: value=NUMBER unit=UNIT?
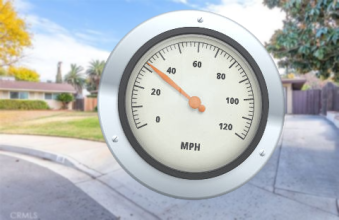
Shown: value=32 unit=mph
